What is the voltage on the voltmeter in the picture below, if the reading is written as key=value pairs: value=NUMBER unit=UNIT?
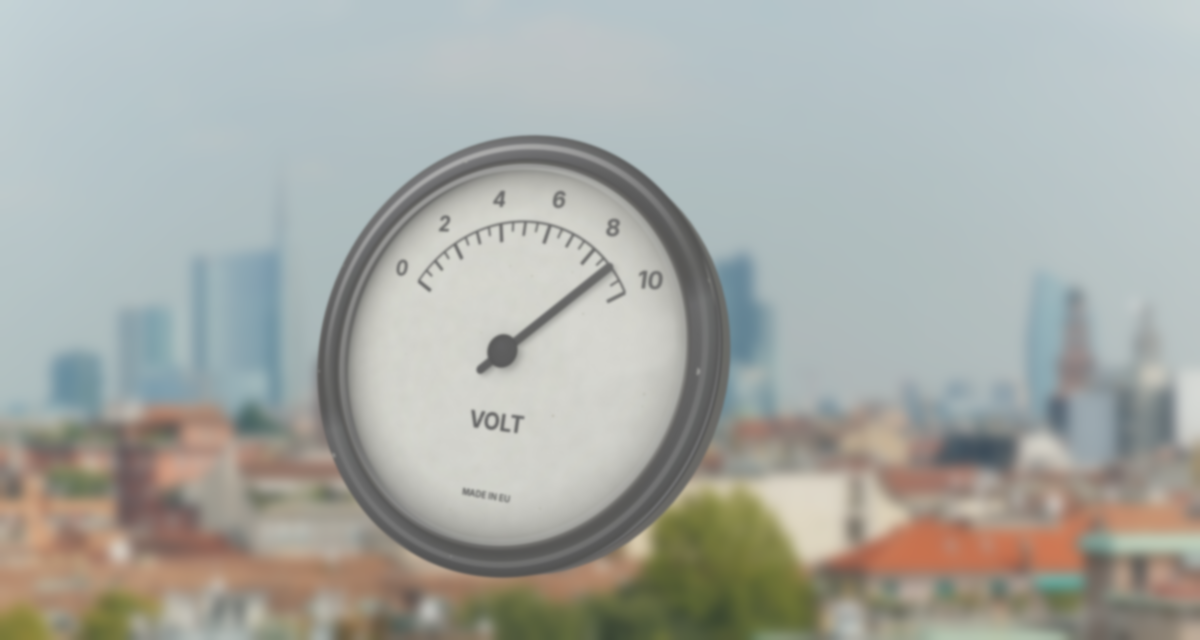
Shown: value=9 unit=V
